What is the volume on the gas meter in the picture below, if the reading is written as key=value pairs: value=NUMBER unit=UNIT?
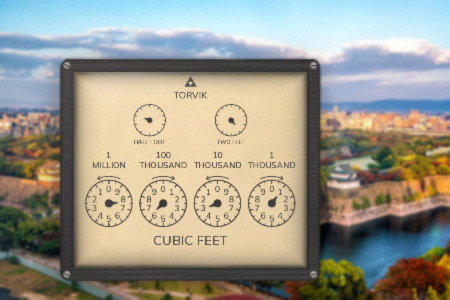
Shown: value=763100 unit=ft³
